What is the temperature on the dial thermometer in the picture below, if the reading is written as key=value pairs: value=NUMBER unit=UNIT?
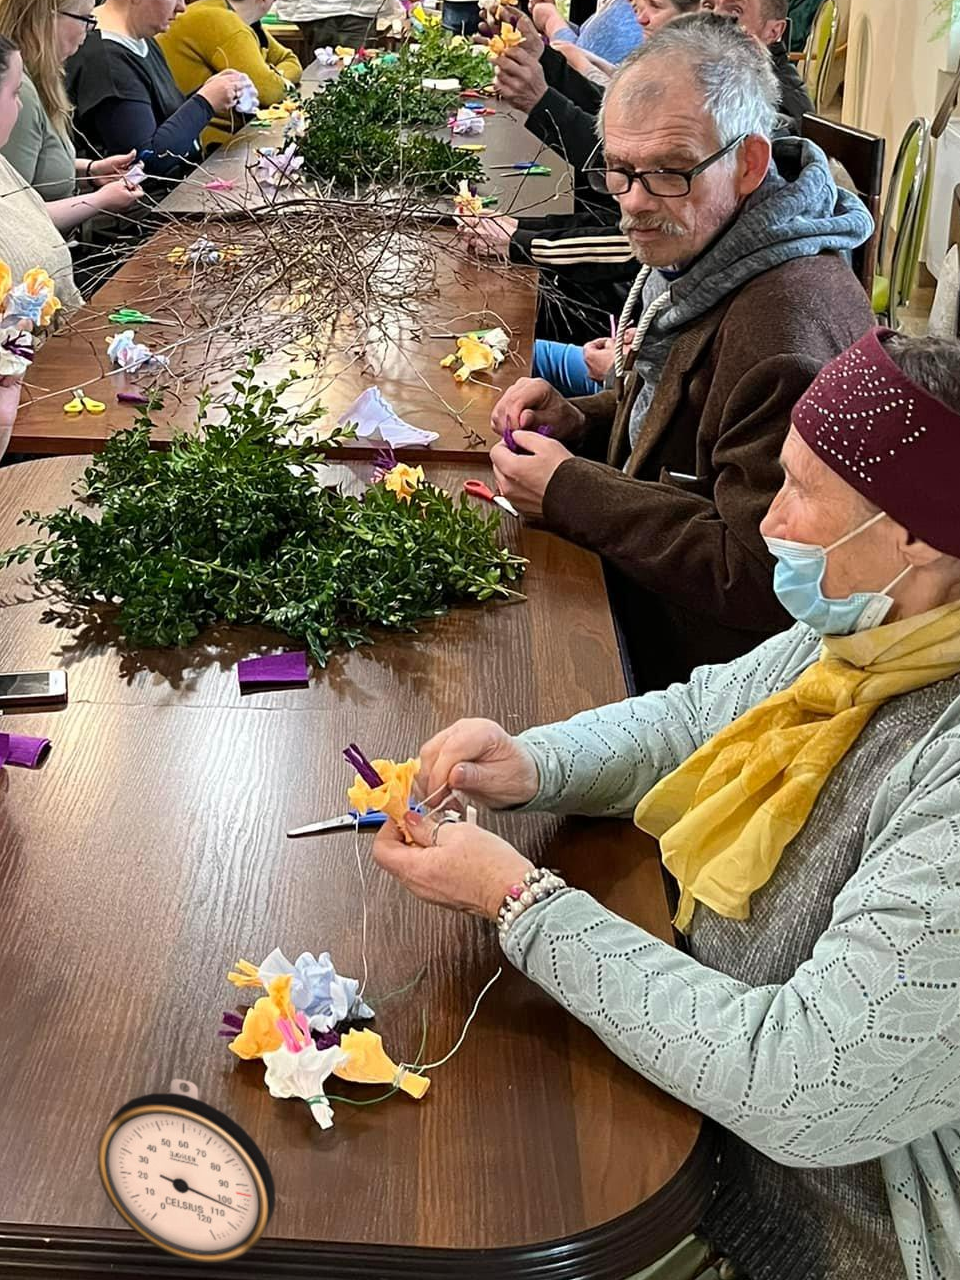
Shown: value=100 unit=°C
